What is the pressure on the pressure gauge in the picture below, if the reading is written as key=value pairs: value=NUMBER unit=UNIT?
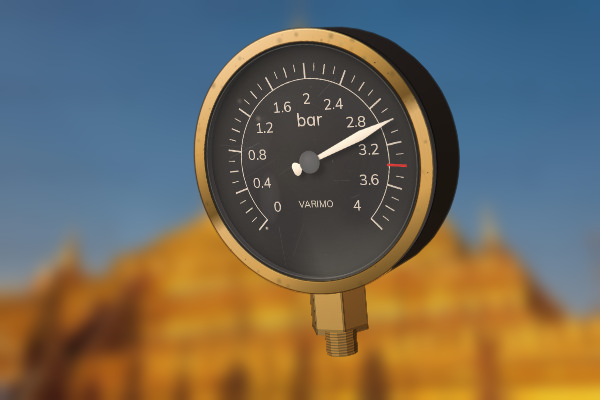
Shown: value=3 unit=bar
